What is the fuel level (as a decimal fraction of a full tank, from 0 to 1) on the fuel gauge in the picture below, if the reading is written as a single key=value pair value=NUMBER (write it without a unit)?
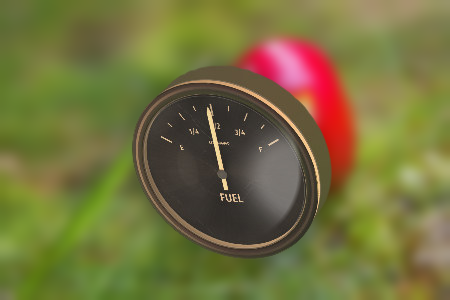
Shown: value=0.5
